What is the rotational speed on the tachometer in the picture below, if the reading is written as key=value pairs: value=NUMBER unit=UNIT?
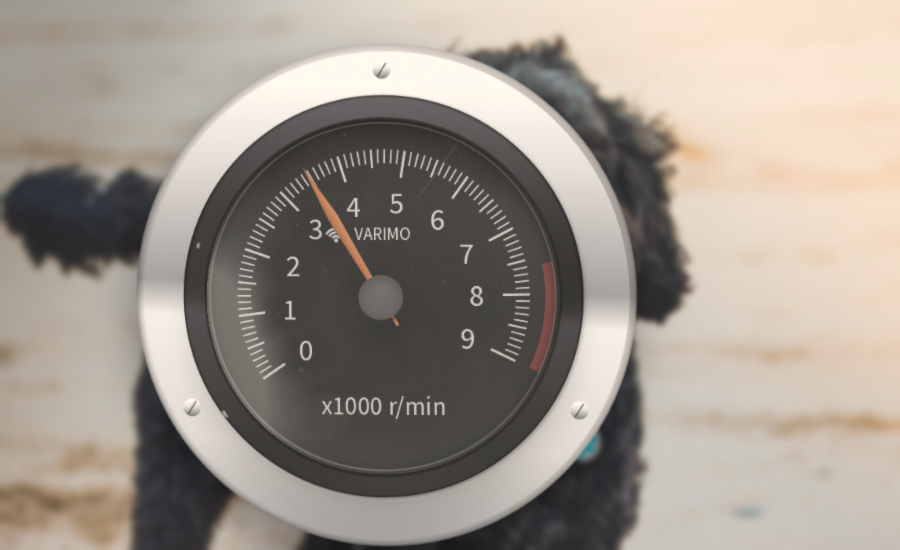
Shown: value=3500 unit=rpm
